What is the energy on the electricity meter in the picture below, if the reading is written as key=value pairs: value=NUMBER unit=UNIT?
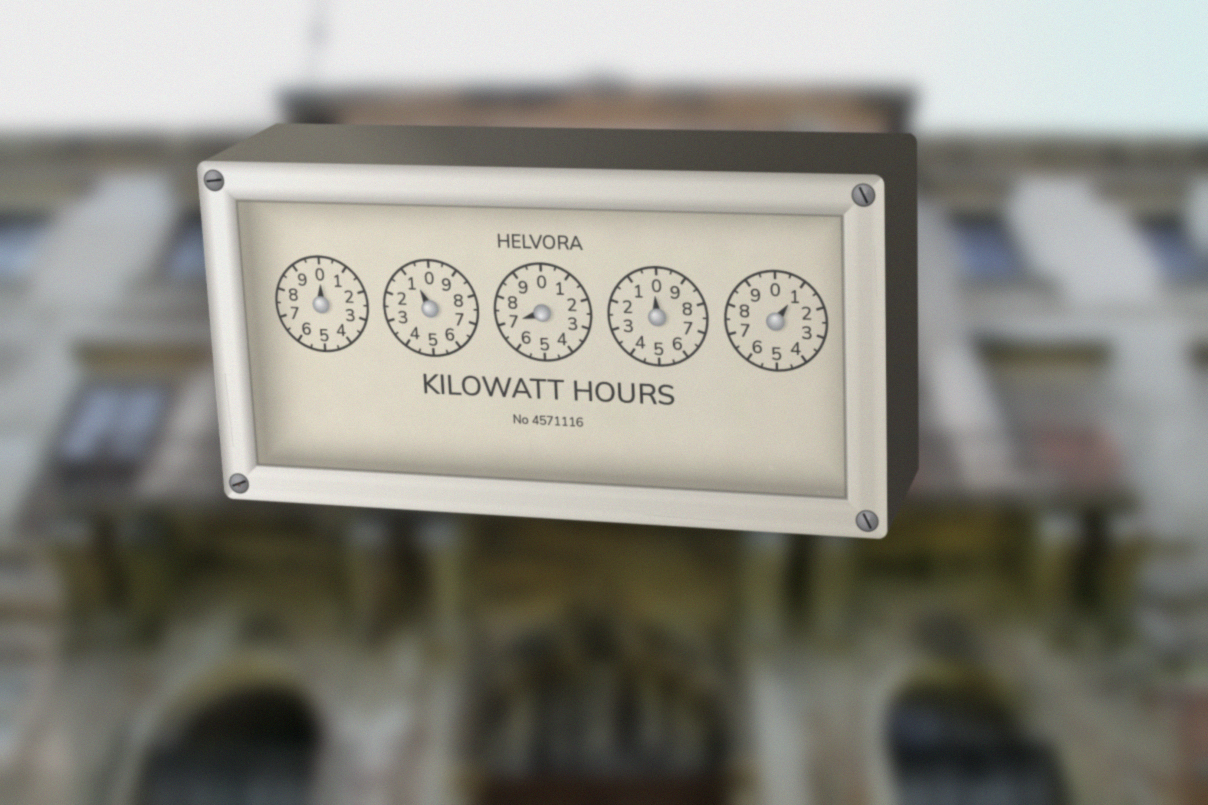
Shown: value=701 unit=kWh
